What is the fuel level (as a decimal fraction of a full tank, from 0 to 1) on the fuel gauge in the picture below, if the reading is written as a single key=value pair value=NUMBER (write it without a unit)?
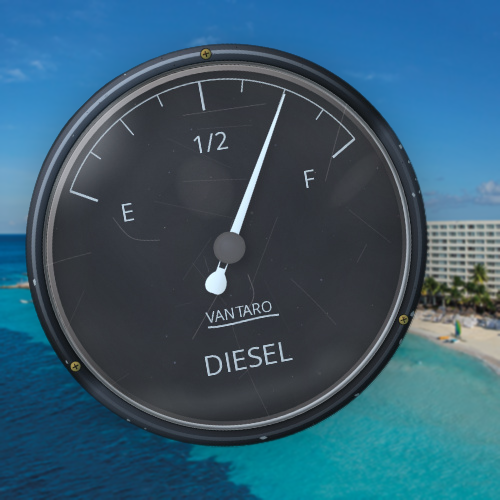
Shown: value=0.75
